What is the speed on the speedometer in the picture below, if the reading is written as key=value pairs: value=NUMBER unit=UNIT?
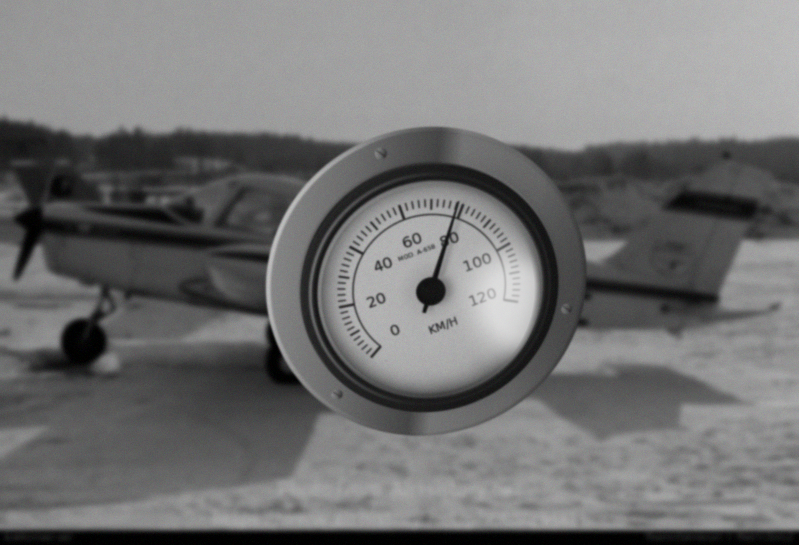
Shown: value=78 unit=km/h
